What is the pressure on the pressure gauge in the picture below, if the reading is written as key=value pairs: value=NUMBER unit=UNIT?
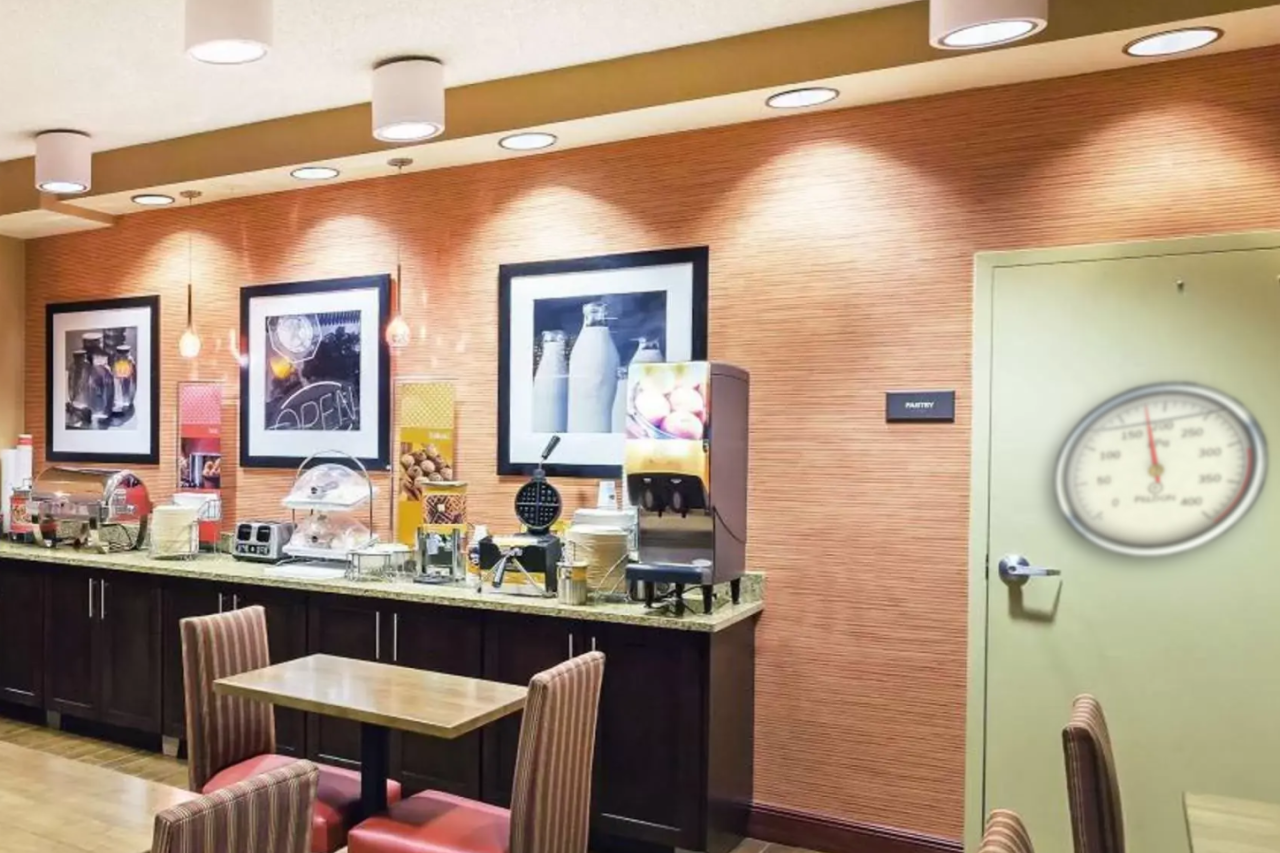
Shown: value=180 unit=kPa
